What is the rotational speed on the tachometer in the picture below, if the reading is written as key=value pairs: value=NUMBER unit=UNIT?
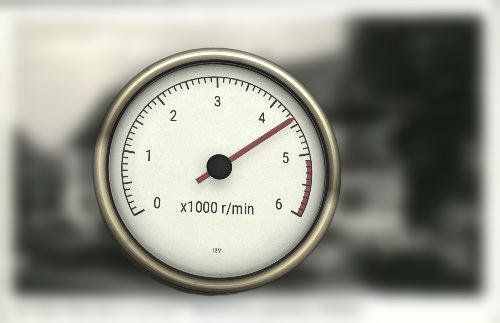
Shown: value=4400 unit=rpm
